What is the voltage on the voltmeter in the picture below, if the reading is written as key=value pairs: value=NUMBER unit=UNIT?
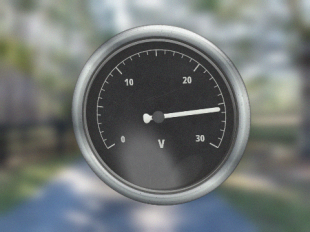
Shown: value=25.5 unit=V
